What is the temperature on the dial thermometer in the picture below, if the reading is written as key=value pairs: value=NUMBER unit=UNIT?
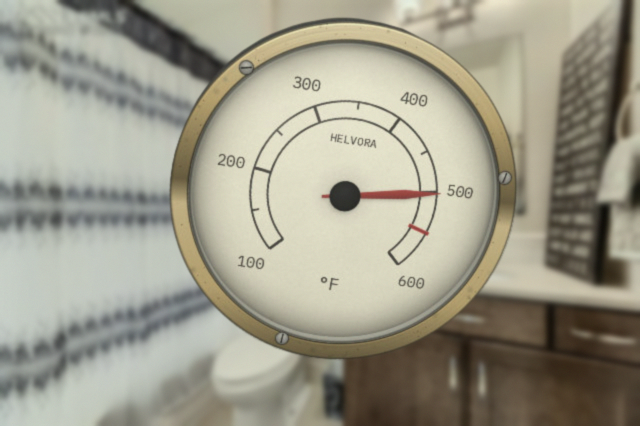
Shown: value=500 unit=°F
